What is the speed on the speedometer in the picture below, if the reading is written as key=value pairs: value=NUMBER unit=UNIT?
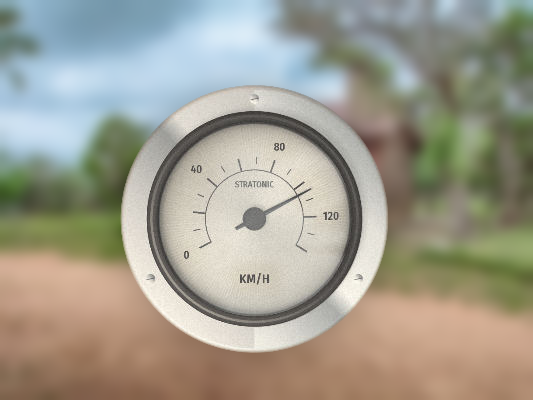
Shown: value=105 unit=km/h
